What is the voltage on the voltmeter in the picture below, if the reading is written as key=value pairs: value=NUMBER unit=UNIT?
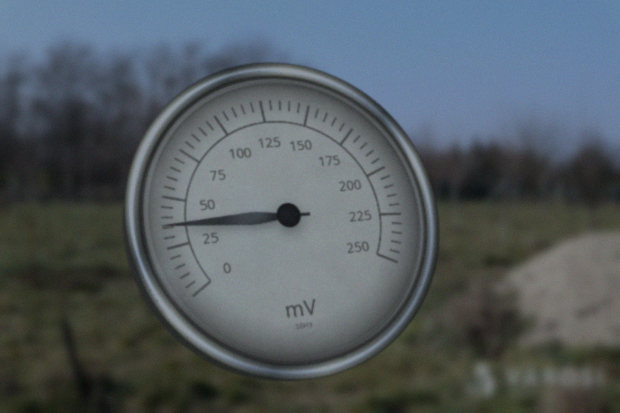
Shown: value=35 unit=mV
